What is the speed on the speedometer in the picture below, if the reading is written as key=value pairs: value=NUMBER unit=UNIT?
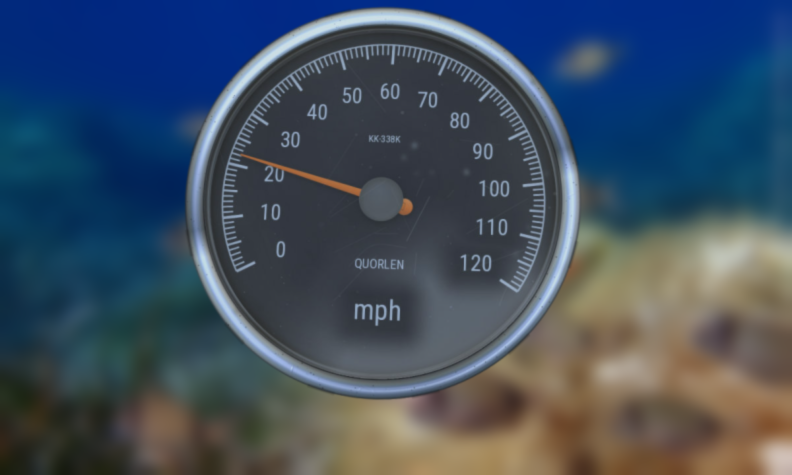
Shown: value=22 unit=mph
